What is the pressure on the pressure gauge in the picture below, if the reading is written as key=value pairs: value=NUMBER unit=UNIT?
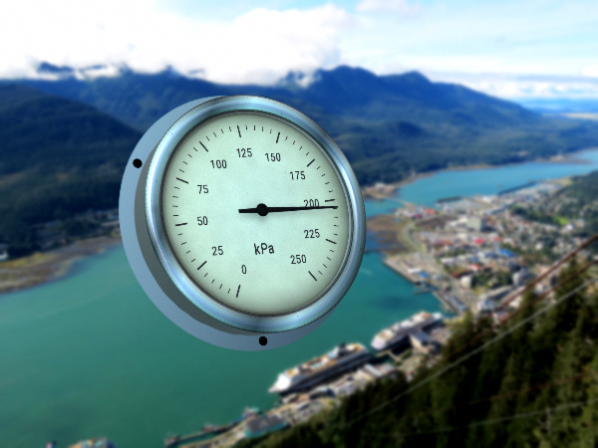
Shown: value=205 unit=kPa
